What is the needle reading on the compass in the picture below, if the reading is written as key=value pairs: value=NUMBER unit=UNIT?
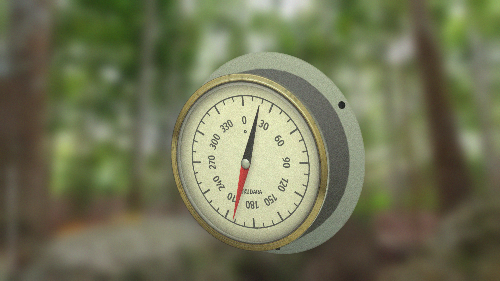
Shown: value=200 unit=°
